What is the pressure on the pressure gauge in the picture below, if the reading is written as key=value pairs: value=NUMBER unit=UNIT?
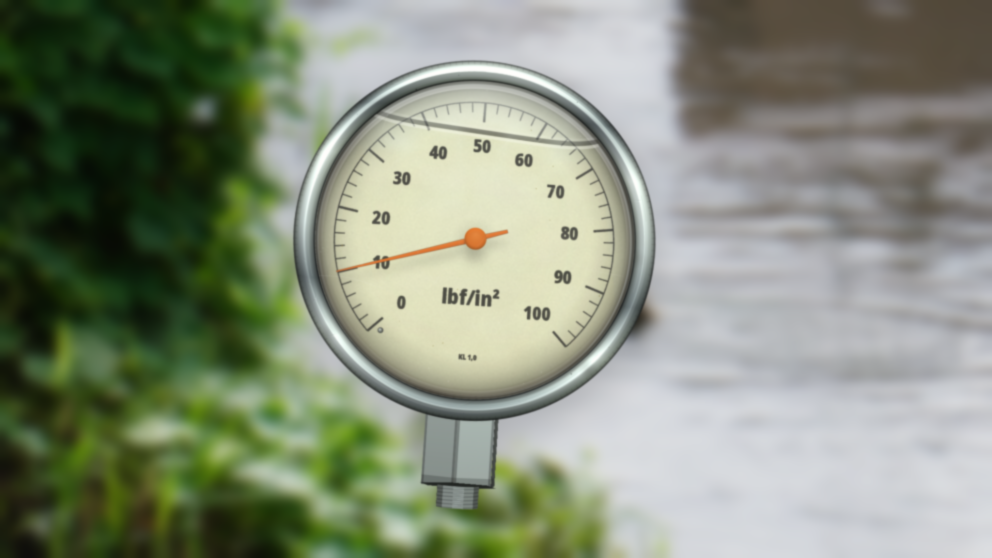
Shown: value=10 unit=psi
